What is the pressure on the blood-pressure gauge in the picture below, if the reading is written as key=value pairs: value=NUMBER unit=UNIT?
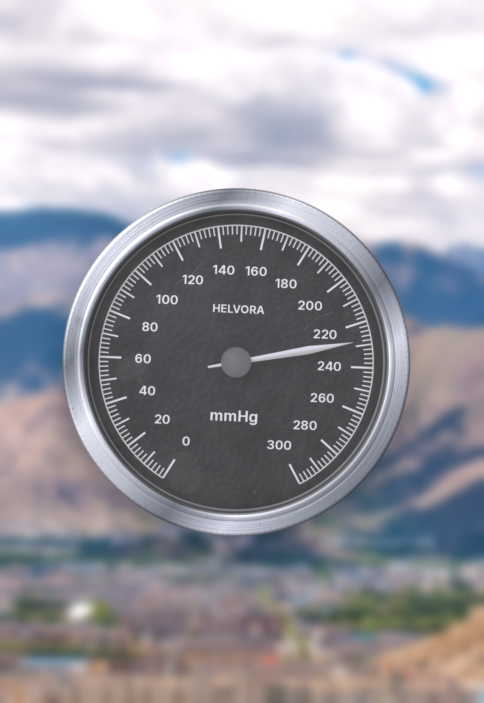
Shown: value=228 unit=mmHg
